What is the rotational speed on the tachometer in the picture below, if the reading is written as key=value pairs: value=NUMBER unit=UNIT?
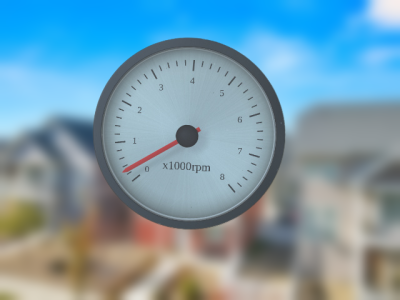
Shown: value=300 unit=rpm
